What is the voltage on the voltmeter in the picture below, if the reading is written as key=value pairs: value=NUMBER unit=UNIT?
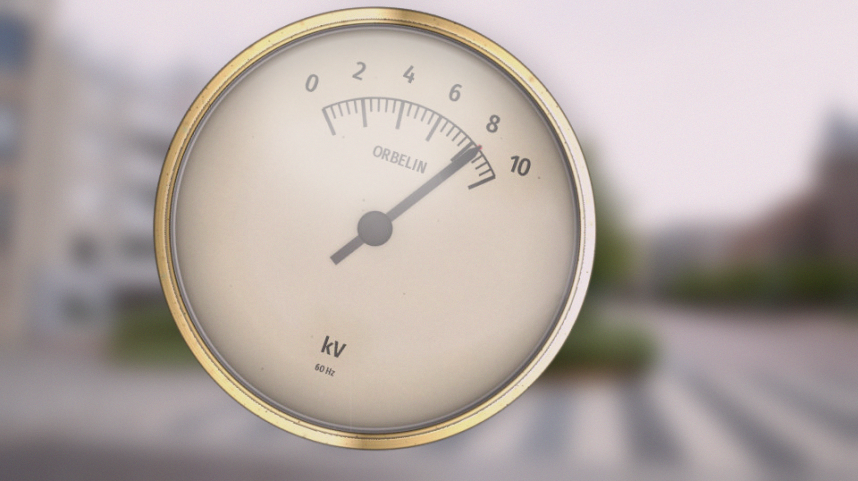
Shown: value=8.4 unit=kV
